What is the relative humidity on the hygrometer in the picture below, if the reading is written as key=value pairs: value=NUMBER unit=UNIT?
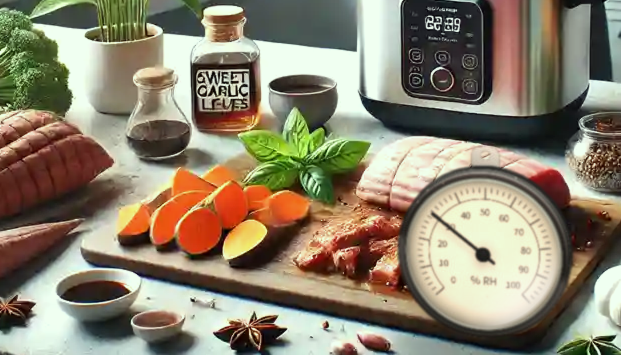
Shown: value=30 unit=%
